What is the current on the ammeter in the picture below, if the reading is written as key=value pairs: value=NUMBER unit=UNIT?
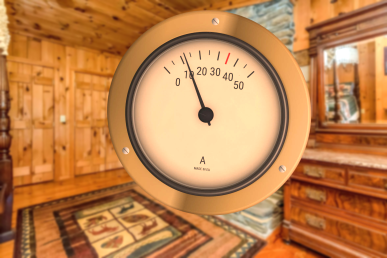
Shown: value=12.5 unit=A
